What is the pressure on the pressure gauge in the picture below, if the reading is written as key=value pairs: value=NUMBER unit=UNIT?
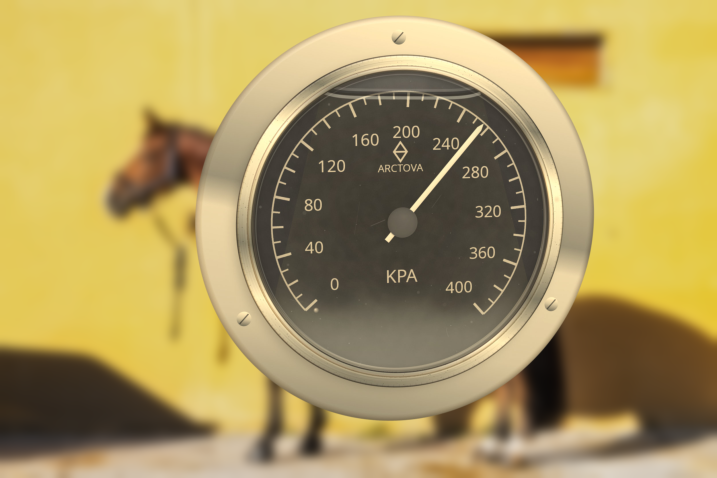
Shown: value=255 unit=kPa
